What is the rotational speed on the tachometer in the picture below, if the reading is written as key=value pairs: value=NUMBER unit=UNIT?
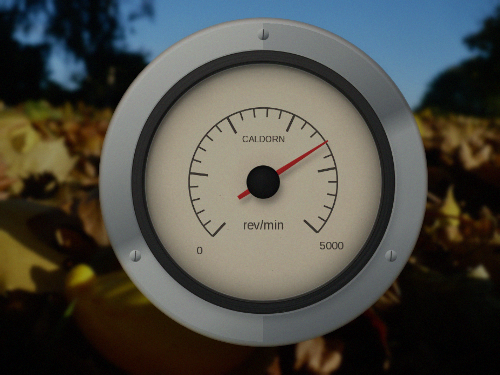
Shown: value=3600 unit=rpm
